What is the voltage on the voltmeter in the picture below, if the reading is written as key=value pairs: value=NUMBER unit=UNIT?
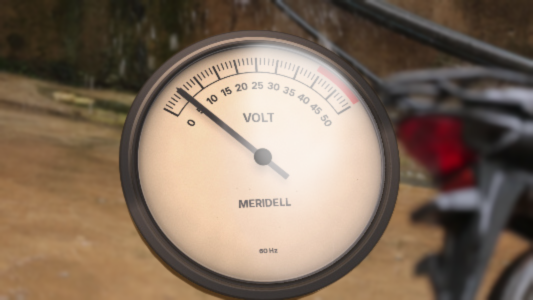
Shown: value=5 unit=V
